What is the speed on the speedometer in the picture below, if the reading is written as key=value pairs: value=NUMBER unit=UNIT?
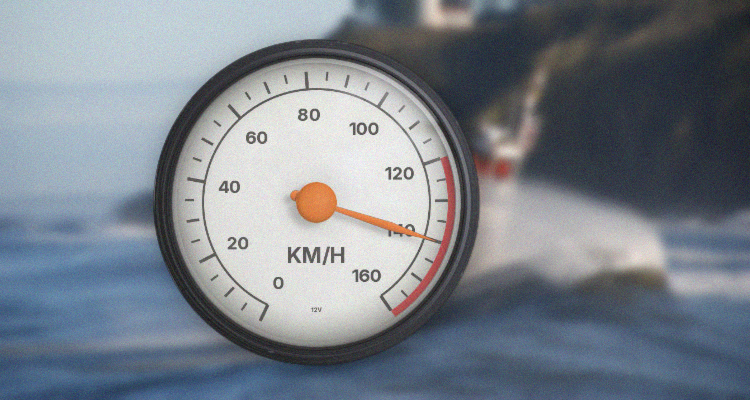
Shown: value=140 unit=km/h
